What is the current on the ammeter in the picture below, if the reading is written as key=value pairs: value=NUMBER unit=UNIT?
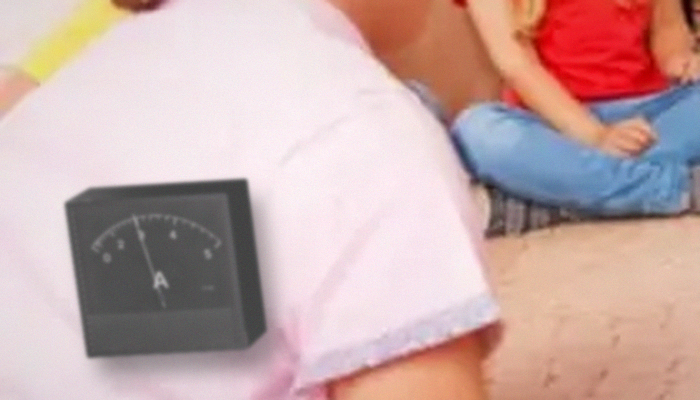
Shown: value=3 unit=A
